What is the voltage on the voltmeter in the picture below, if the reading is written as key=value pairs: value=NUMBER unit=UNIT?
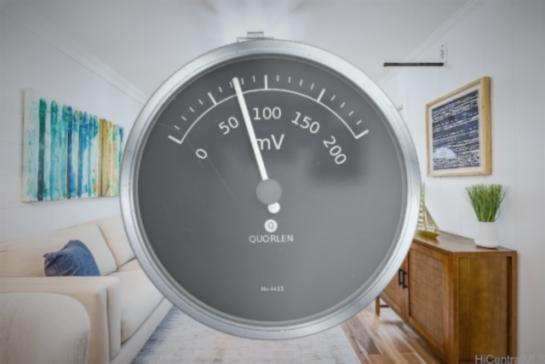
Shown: value=75 unit=mV
